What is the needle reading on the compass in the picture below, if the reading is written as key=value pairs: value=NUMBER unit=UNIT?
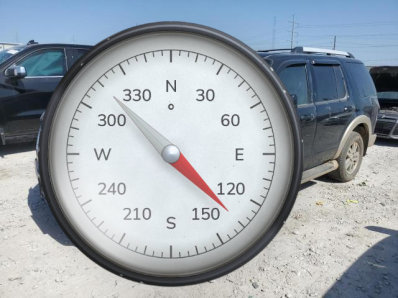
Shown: value=135 unit=°
